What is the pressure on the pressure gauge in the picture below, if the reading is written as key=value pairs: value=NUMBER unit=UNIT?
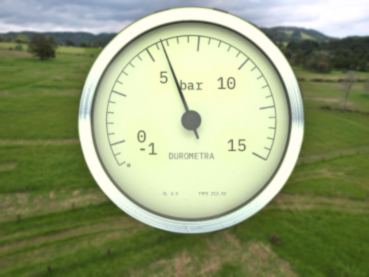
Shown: value=5.75 unit=bar
